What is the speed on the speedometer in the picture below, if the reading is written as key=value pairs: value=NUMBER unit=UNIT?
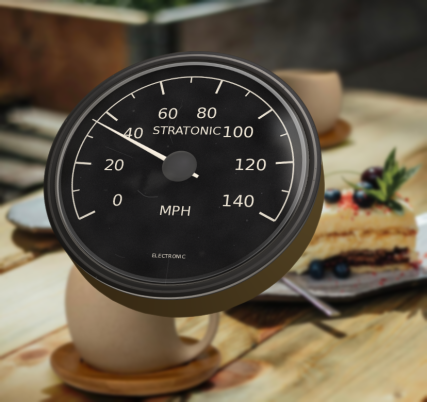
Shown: value=35 unit=mph
